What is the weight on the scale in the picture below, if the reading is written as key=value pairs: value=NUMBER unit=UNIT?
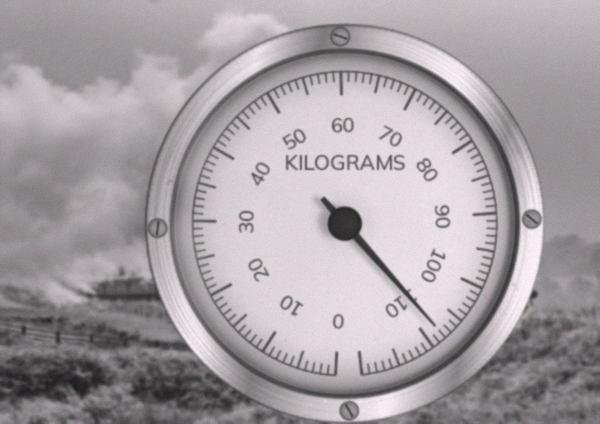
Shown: value=108 unit=kg
